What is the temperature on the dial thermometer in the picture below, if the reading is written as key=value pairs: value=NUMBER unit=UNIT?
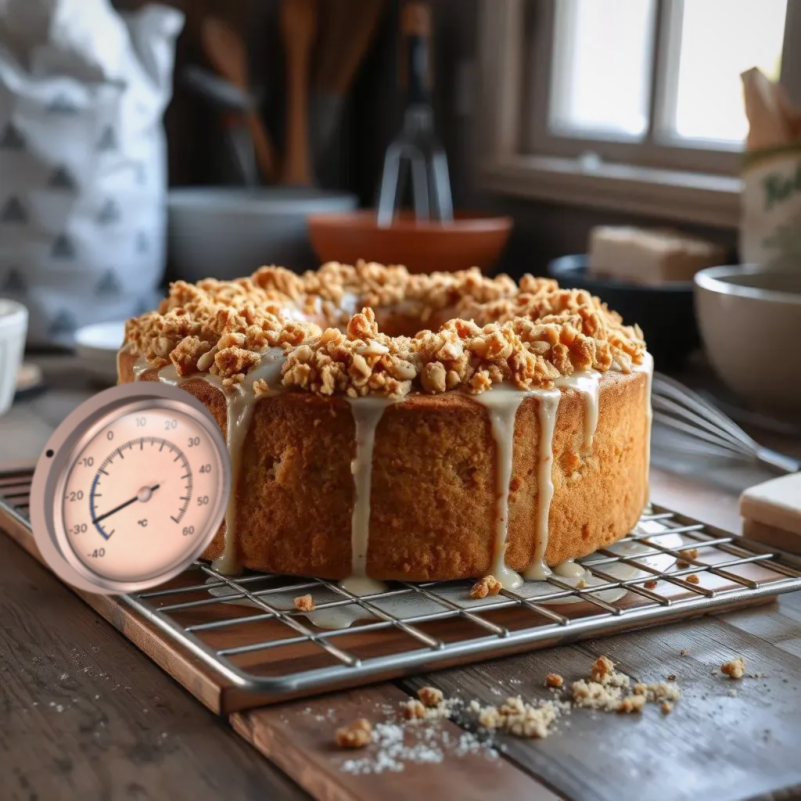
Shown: value=-30 unit=°C
